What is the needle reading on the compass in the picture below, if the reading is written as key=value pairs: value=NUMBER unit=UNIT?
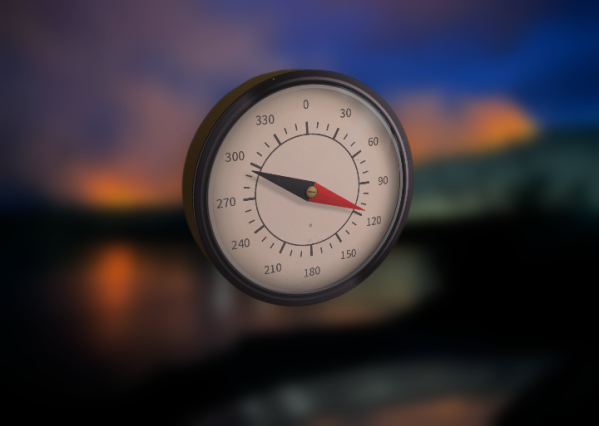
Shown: value=115 unit=°
